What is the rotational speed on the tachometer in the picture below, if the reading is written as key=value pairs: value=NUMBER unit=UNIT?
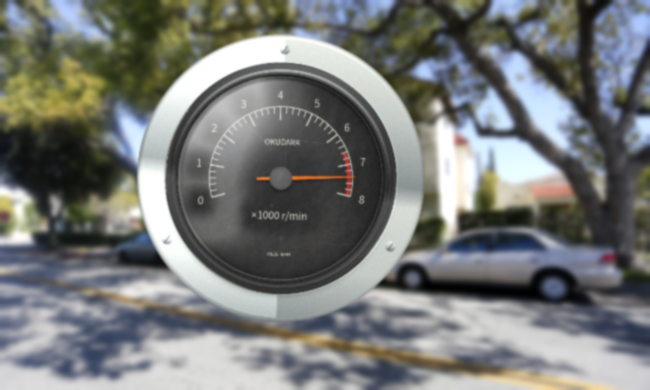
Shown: value=7400 unit=rpm
